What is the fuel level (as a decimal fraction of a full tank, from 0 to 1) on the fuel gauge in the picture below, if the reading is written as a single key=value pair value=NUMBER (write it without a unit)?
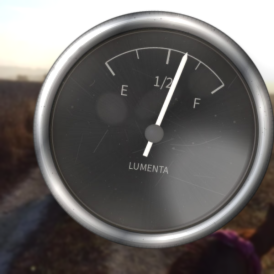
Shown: value=0.625
